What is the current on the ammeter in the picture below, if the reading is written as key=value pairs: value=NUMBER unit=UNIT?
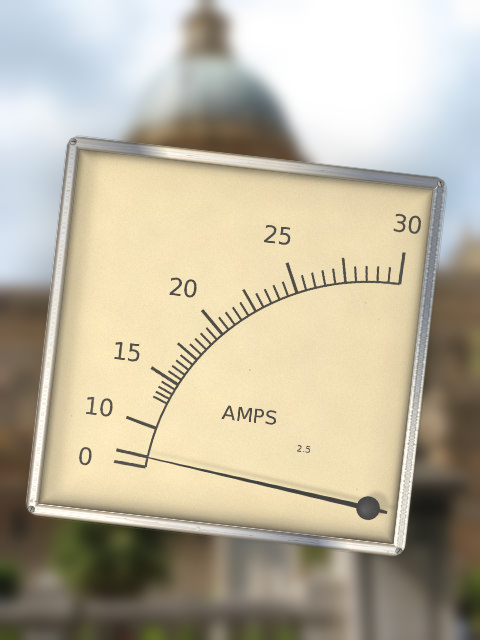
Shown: value=5 unit=A
